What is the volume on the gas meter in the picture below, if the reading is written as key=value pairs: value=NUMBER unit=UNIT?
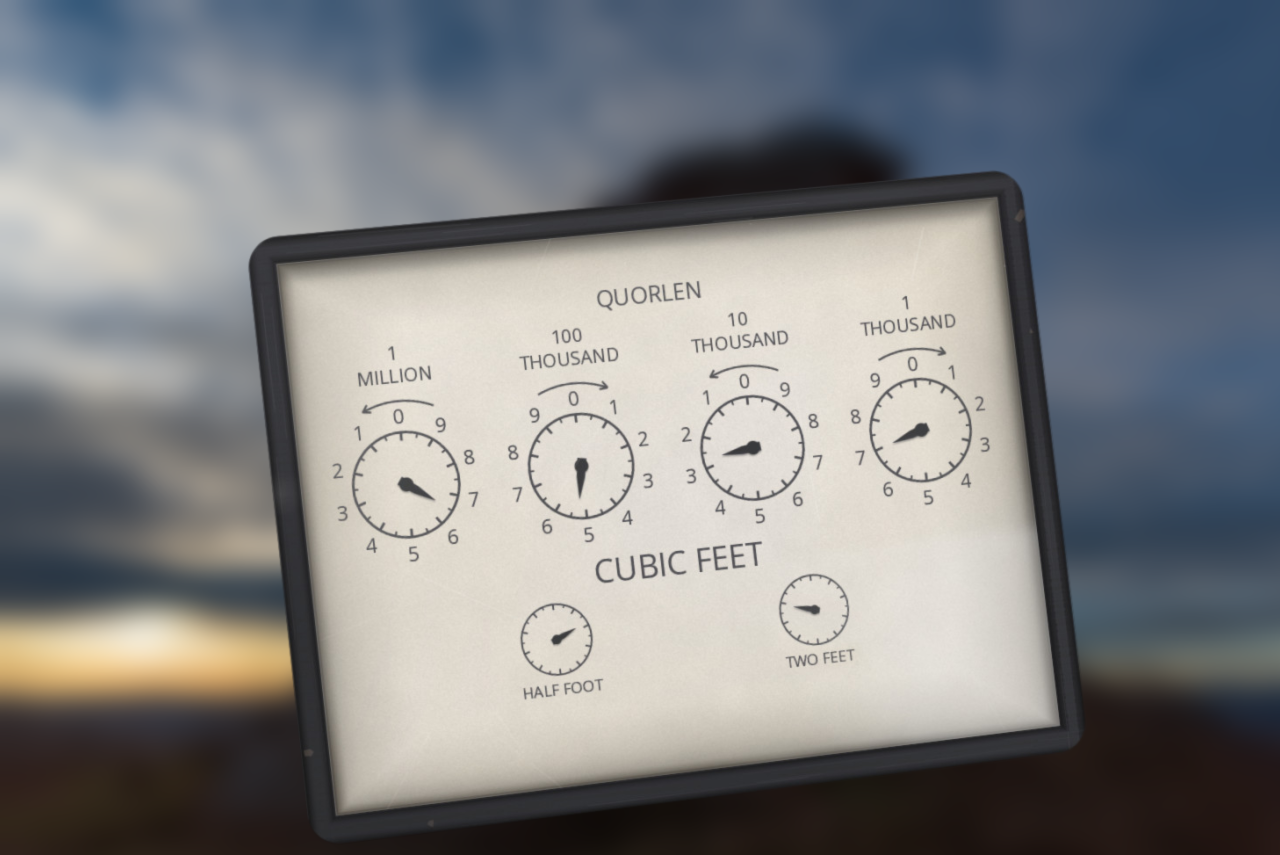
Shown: value=652700 unit=ft³
